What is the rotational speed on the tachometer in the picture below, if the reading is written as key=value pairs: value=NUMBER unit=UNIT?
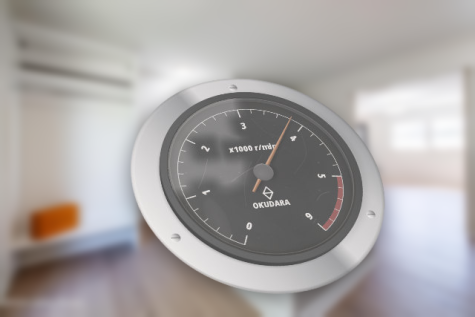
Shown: value=3800 unit=rpm
